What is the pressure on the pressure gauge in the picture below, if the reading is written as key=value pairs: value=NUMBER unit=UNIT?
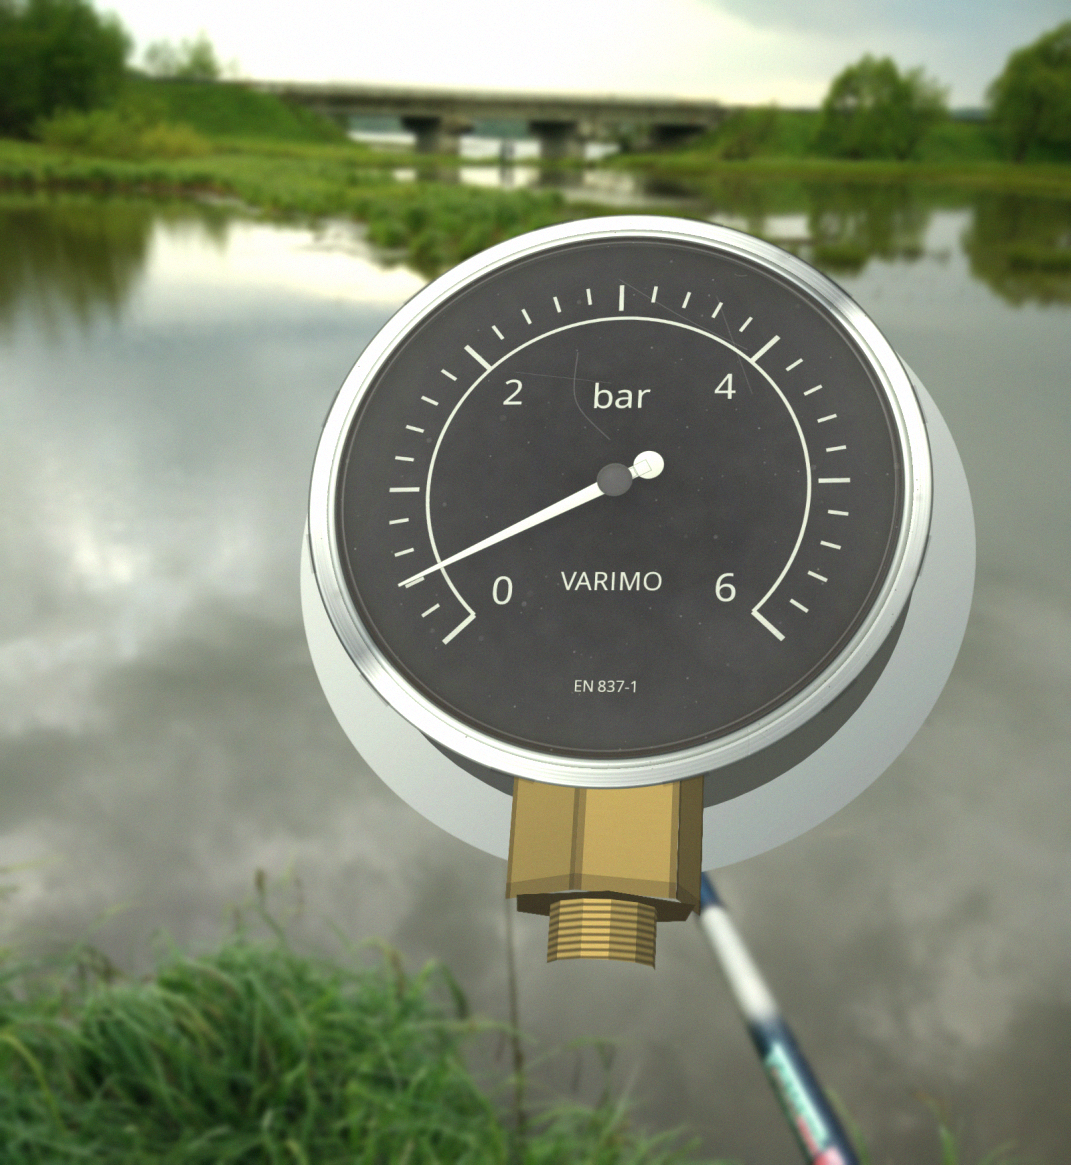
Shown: value=0.4 unit=bar
